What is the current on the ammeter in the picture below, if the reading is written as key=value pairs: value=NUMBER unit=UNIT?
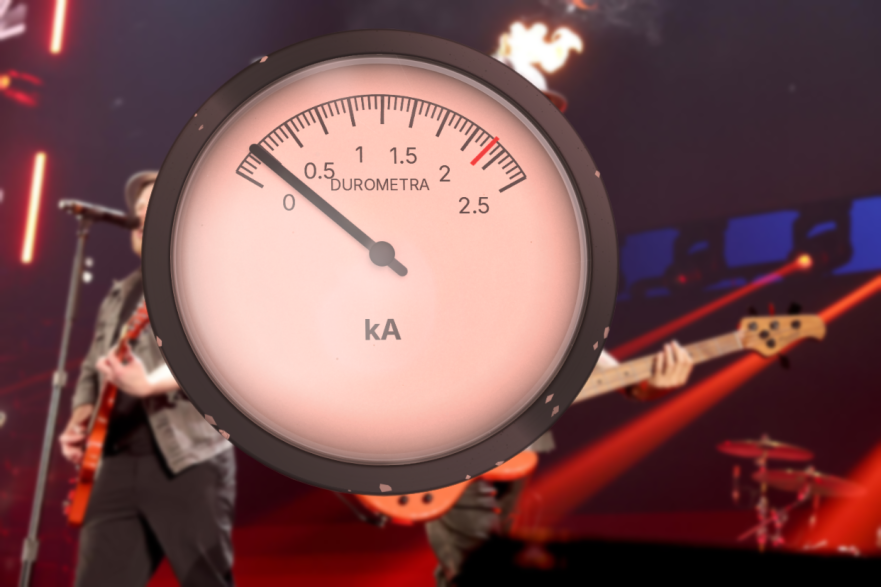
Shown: value=0.2 unit=kA
